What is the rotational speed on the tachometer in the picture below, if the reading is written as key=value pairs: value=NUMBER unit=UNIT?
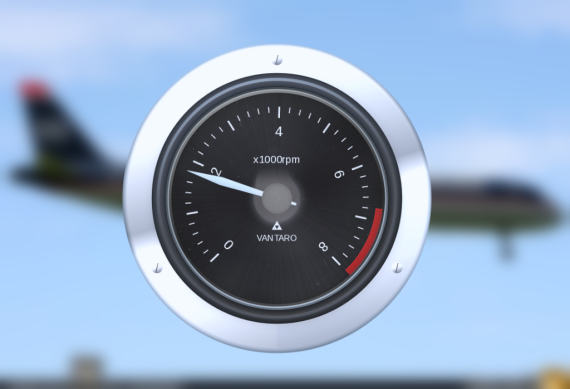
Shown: value=1800 unit=rpm
